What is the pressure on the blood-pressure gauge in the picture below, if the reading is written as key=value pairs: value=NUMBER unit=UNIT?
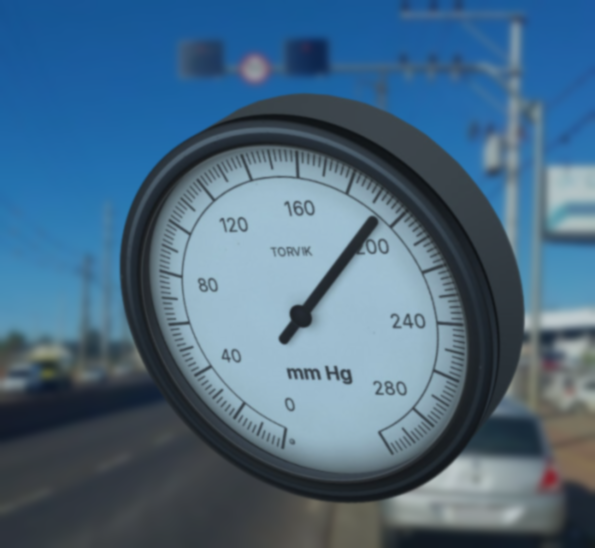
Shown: value=194 unit=mmHg
